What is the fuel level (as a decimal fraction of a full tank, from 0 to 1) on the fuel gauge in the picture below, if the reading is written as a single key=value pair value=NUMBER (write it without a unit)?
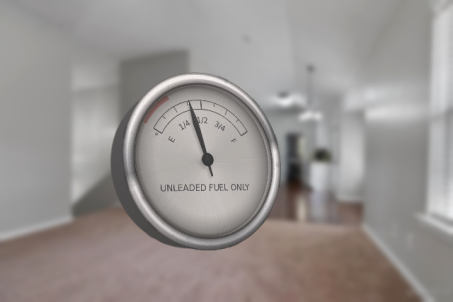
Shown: value=0.375
